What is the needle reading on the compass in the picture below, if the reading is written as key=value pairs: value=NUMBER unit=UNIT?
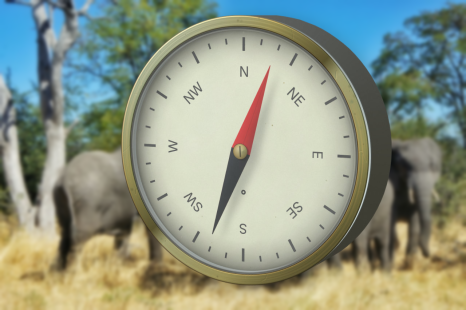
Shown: value=20 unit=°
